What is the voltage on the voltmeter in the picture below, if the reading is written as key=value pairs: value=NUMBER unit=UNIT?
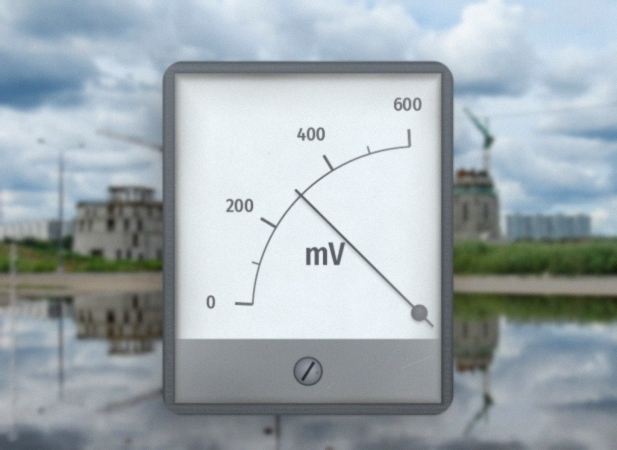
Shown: value=300 unit=mV
